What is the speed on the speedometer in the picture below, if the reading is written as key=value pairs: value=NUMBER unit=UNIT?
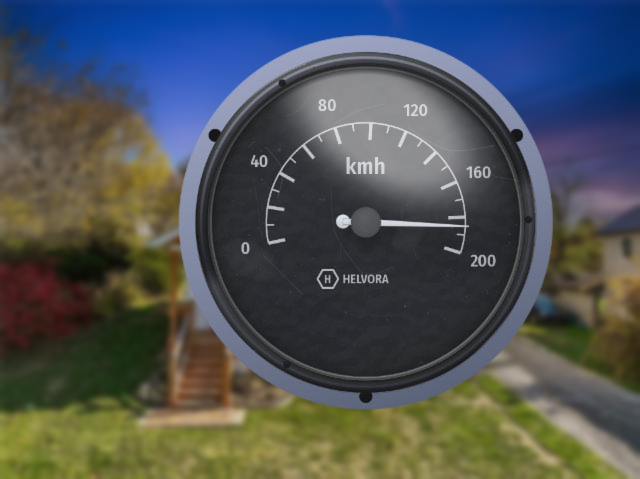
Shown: value=185 unit=km/h
